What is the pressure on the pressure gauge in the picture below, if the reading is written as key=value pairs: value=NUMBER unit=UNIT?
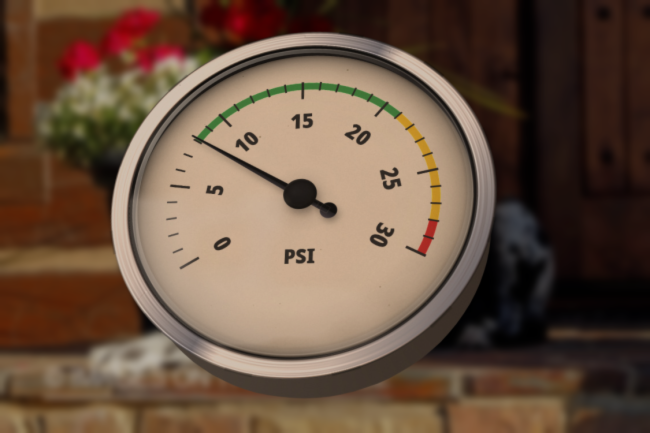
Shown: value=8 unit=psi
